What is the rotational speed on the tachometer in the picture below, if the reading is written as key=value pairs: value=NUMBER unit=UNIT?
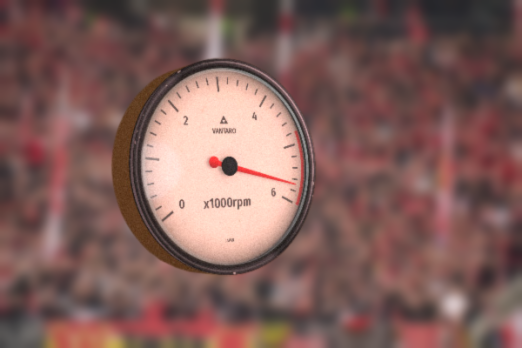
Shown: value=5700 unit=rpm
